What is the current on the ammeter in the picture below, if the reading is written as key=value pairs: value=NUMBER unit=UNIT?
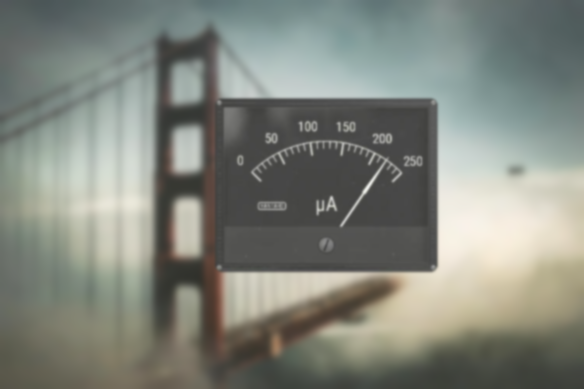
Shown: value=220 unit=µA
